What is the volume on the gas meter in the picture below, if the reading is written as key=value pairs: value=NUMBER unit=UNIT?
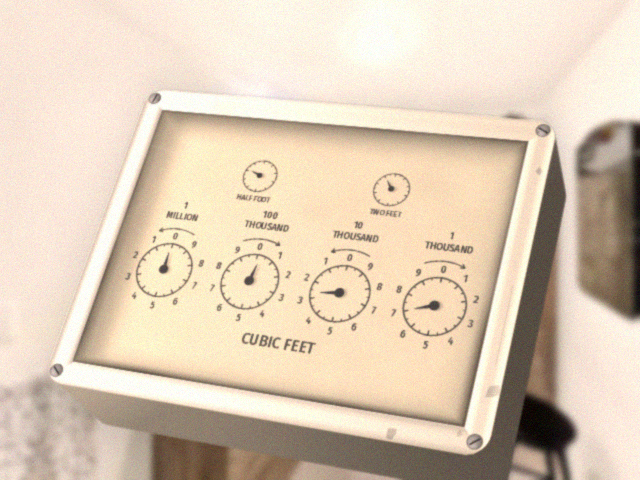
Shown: value=2700 unit=ft³
